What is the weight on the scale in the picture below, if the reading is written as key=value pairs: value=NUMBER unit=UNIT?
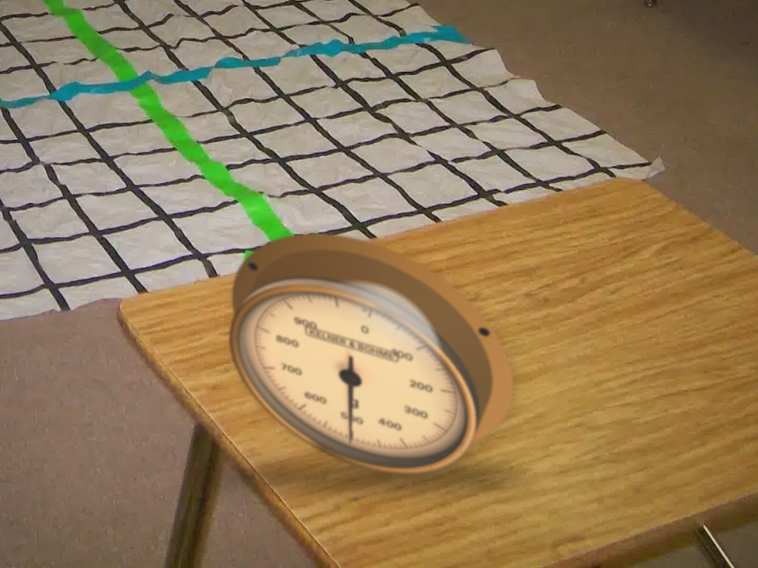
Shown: value=500 unit=g
